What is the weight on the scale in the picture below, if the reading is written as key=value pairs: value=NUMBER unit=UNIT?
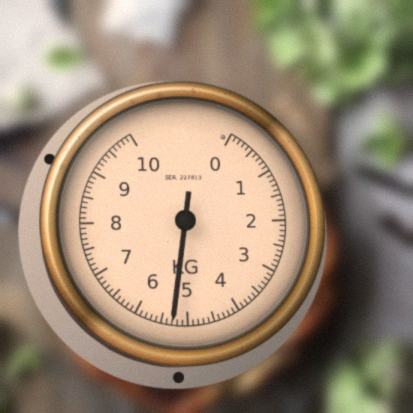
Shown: value=5.3 unit=kg
